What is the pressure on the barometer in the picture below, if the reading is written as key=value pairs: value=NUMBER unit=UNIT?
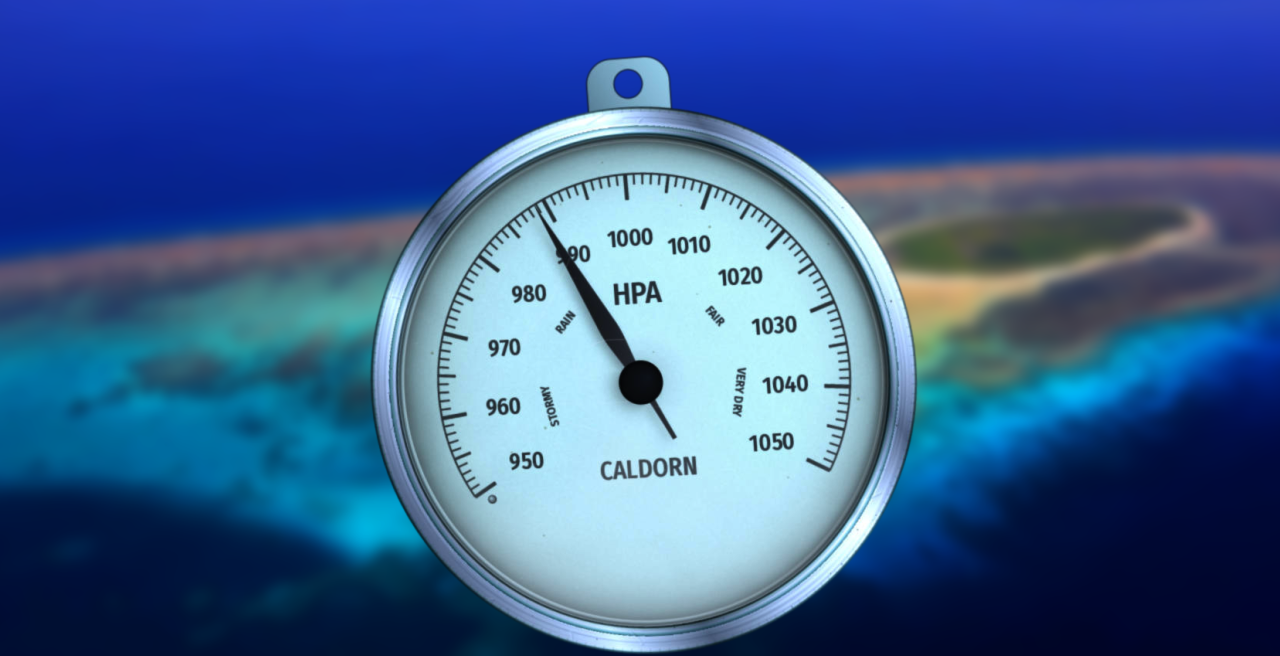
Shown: value=989 unit=hPa
